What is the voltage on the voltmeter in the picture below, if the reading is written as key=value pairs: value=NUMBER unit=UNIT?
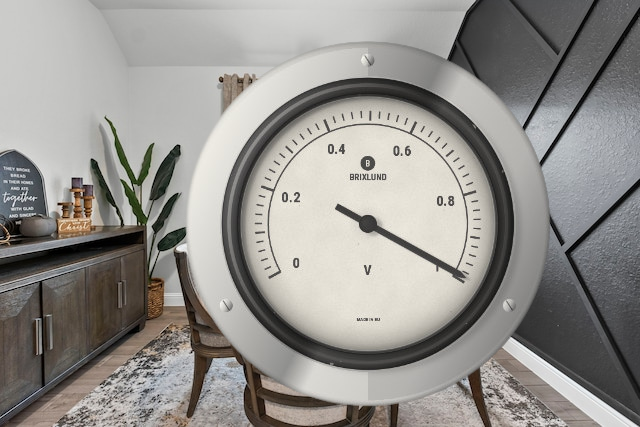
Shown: value=0.99 unit=V
